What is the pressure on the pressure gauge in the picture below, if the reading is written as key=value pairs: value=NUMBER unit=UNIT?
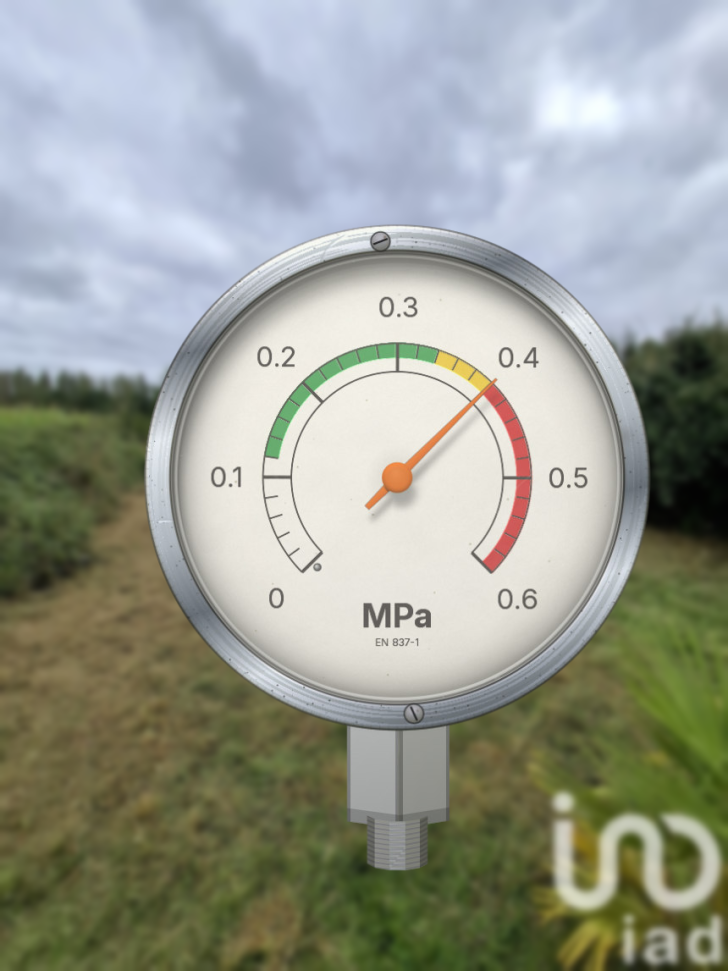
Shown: value=0.4 unit=MPa
